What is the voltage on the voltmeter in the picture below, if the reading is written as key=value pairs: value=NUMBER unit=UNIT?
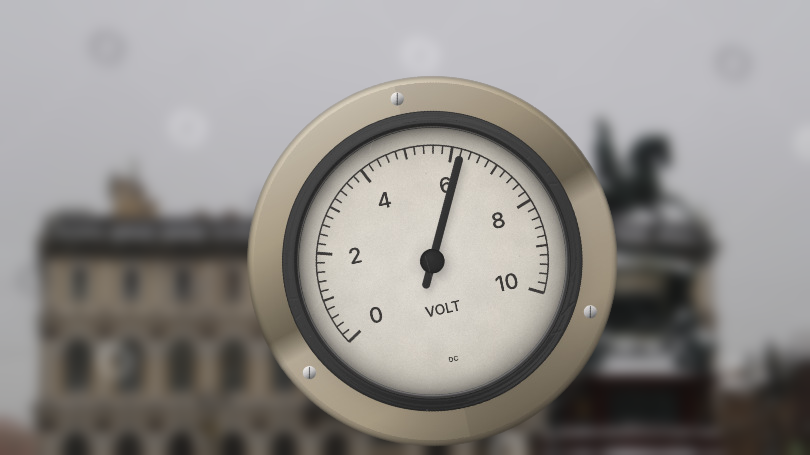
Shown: value=6.2 unit=V
